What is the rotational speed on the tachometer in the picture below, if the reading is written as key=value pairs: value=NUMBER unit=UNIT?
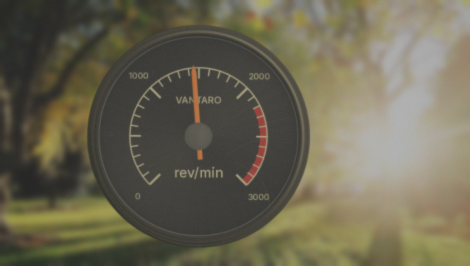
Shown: value=1450 unit=rpm
